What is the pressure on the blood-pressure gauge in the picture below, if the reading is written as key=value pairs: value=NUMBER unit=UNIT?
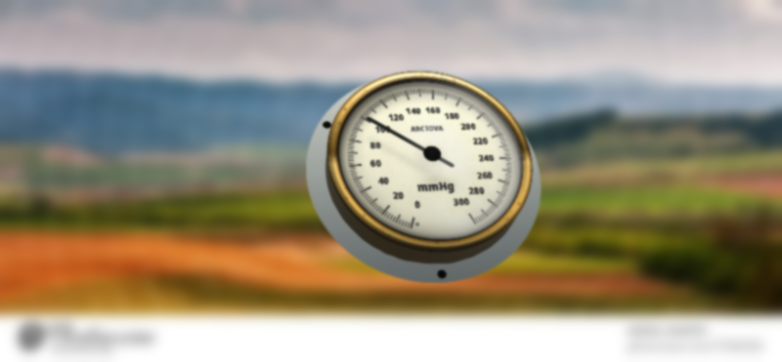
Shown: value=100 unit=mmHg
